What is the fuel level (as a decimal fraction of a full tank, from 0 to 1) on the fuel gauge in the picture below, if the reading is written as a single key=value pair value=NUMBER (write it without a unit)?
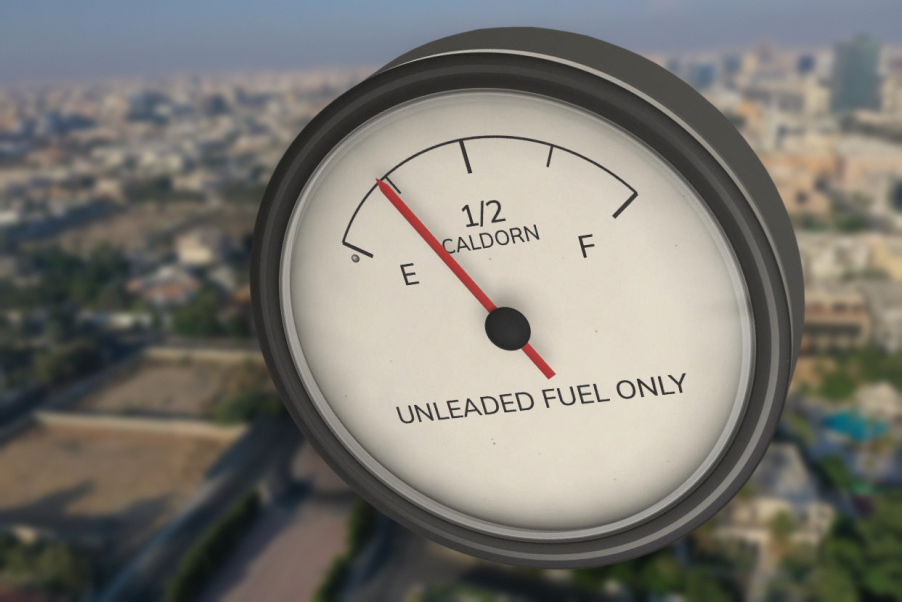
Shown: value=0.25
